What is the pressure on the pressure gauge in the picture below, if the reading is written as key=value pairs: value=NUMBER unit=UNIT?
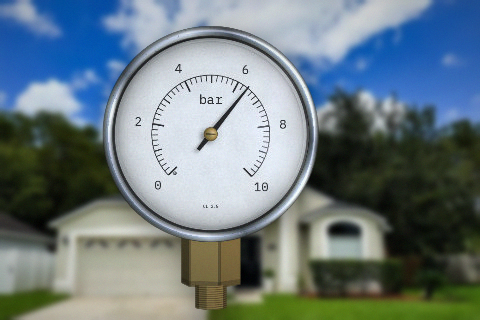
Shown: value=6.4 unit=bar
